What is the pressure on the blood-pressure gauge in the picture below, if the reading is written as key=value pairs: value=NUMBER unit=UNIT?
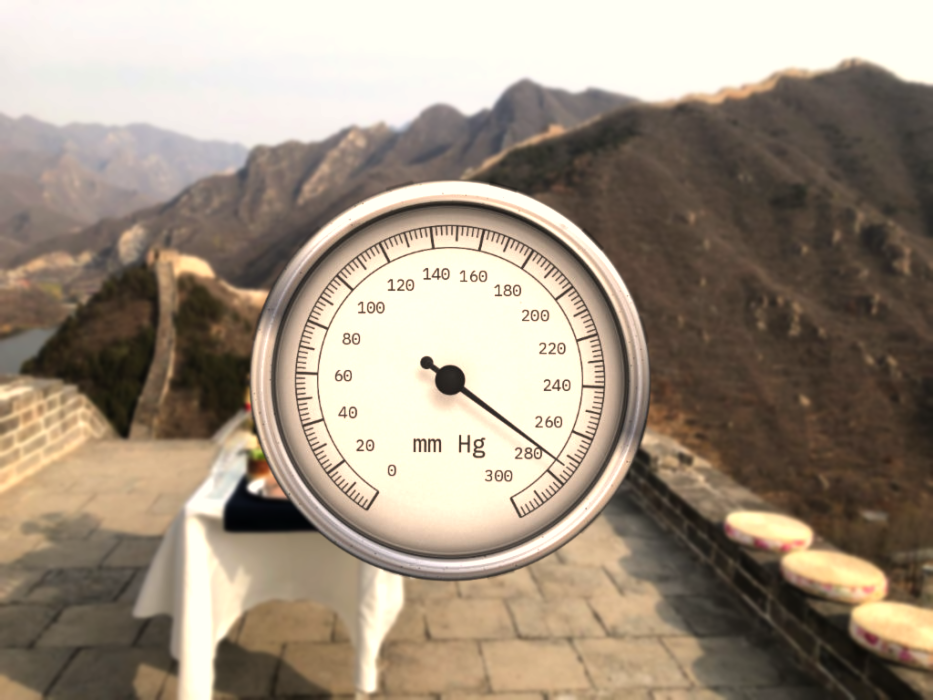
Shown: value=274 unit=mmHg
